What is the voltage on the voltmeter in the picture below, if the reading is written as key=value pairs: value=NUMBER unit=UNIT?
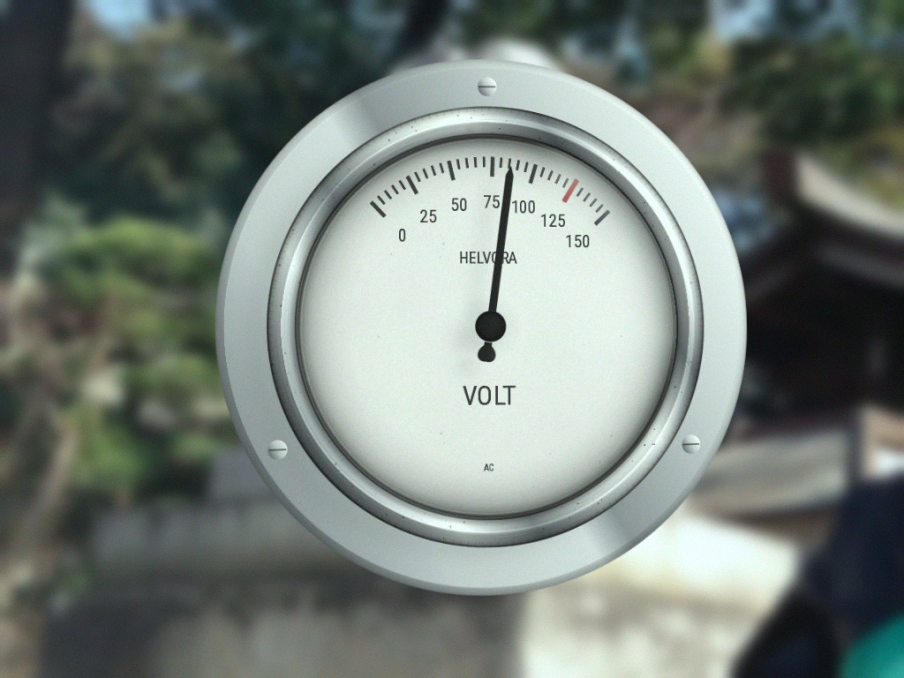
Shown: value=85 unit=V
